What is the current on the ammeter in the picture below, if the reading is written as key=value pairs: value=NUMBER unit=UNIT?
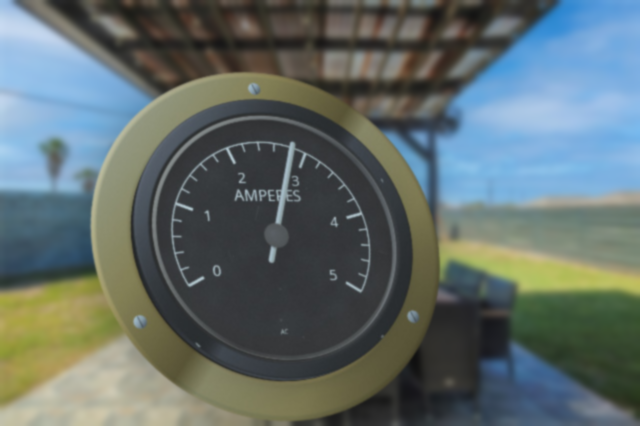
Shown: value=2.8 unit=A
